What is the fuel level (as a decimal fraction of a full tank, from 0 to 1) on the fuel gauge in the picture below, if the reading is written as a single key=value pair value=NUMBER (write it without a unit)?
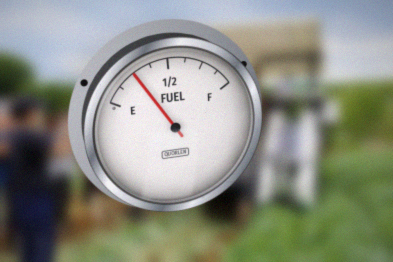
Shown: value=0.25
